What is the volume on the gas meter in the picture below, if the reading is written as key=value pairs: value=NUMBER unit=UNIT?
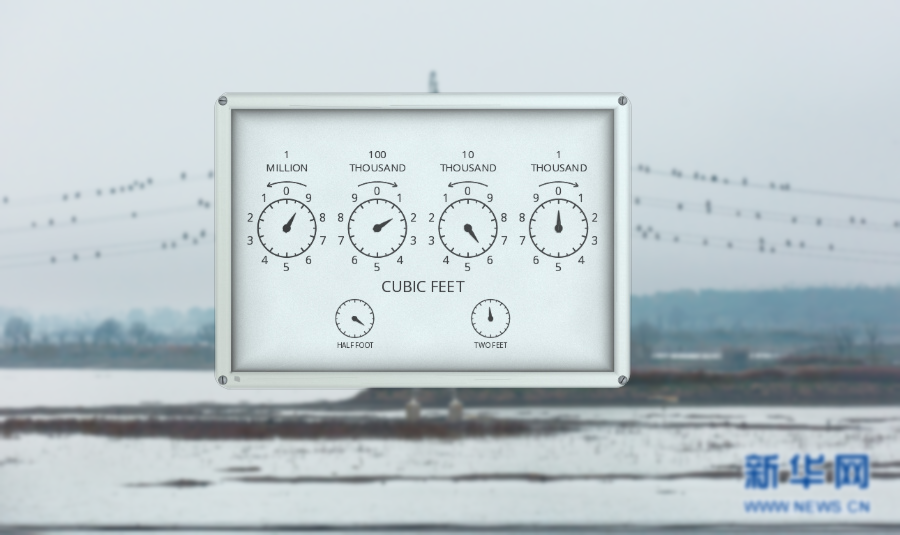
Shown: value=916000 unit=ft³
